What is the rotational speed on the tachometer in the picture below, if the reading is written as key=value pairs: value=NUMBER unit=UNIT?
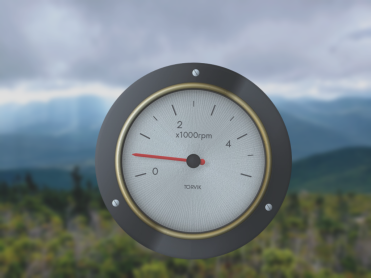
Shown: value=500 unit=rpm
